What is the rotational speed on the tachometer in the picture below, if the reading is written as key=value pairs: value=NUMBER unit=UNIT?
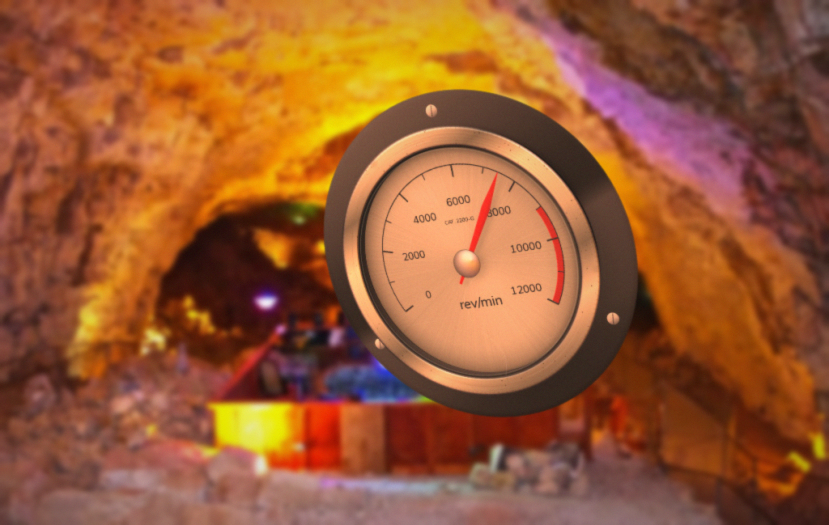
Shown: value=7500 unit=rpm
